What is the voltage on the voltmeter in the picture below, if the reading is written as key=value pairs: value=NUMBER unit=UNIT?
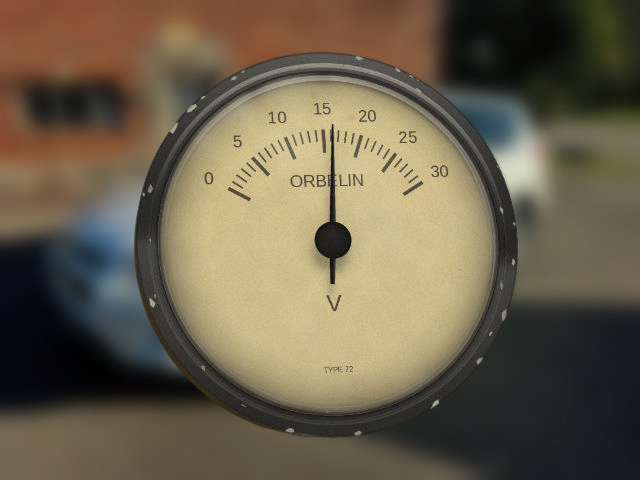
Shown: value=16 unit=V
